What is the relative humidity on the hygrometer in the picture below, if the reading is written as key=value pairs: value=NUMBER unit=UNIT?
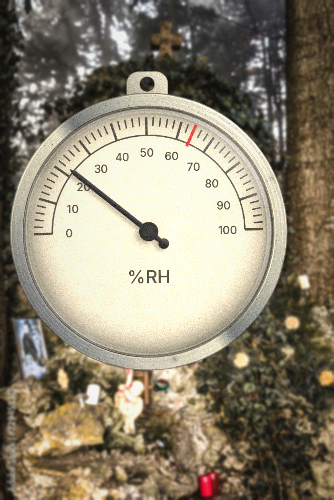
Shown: value=22 unit=%
